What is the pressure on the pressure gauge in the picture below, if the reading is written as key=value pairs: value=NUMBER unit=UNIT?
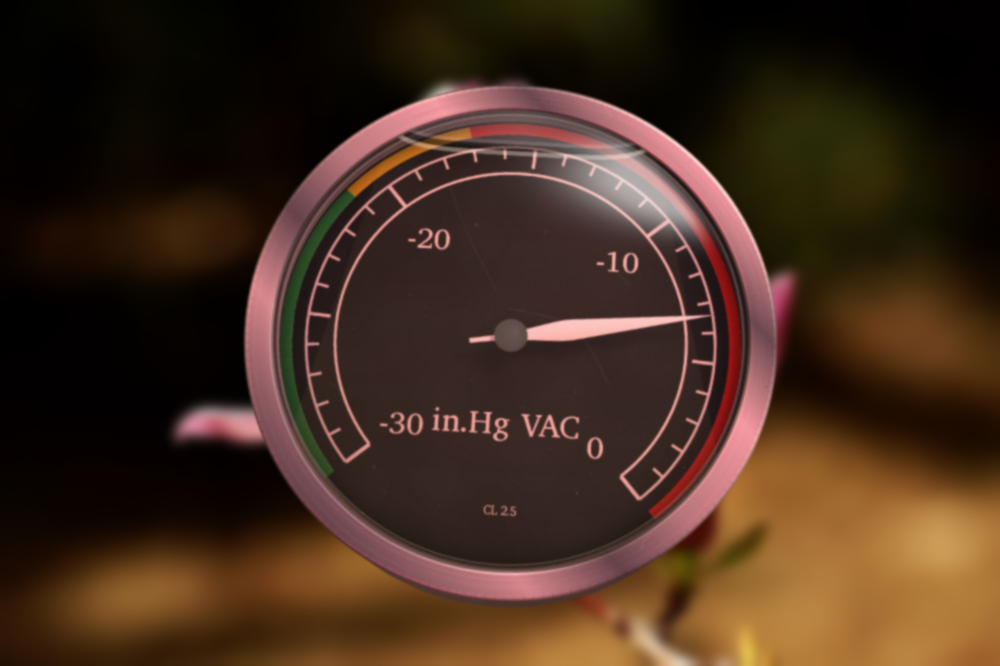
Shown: value=-6.5 unit=inHg
